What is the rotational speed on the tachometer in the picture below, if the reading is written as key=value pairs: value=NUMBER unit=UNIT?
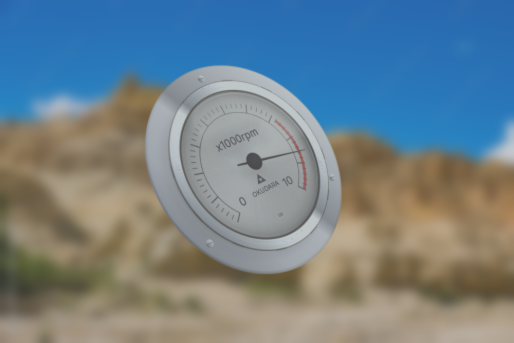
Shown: value=8600 unit=rpm
